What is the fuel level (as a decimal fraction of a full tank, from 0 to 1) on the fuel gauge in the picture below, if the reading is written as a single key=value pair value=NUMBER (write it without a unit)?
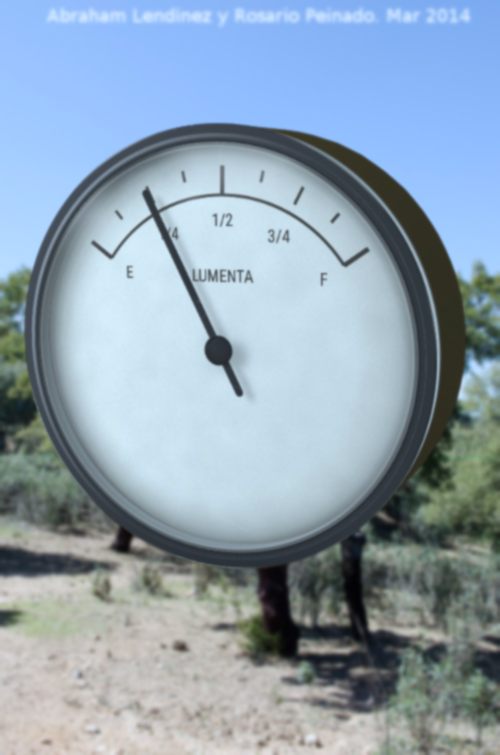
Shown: value=0.25
